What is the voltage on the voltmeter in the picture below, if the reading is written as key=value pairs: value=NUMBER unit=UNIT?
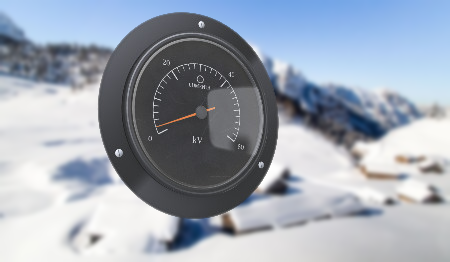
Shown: value=2 unit=kV
